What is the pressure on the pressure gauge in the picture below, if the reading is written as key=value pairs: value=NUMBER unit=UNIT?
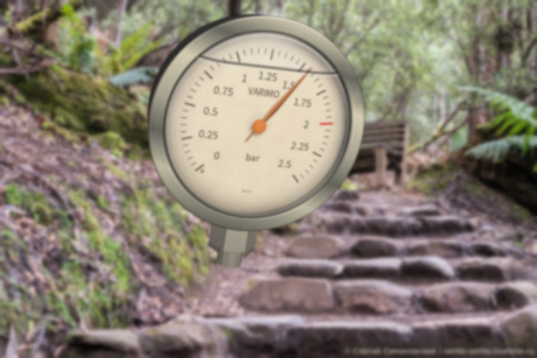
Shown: value=1.55 unit=bar
